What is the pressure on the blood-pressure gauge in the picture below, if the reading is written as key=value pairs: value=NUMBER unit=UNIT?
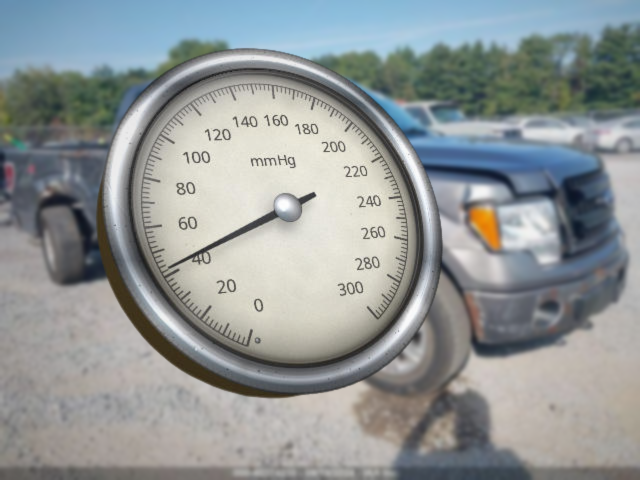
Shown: value=42 unit=mmHg
